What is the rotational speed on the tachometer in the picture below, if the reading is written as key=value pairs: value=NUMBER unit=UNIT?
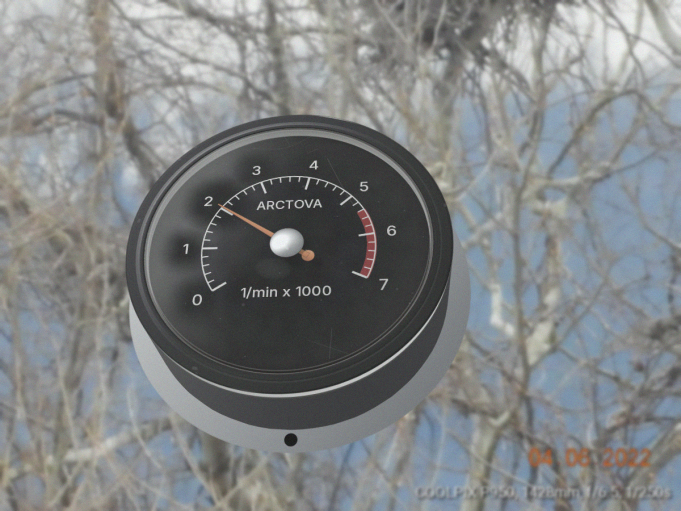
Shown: value=2000 unit=rpm
